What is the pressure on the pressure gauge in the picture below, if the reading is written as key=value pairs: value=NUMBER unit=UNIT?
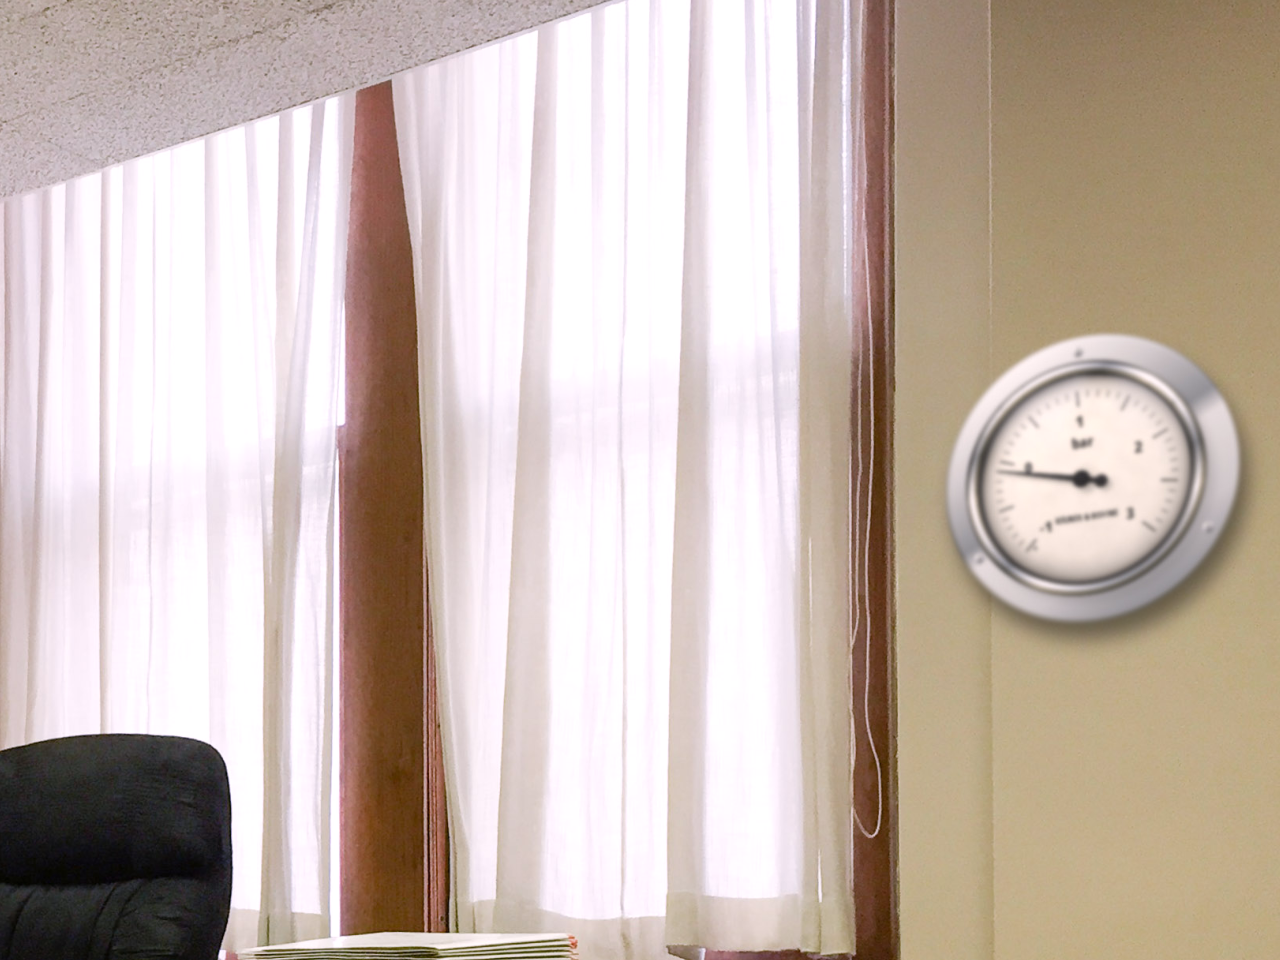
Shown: value=-0.1 unit=bar
